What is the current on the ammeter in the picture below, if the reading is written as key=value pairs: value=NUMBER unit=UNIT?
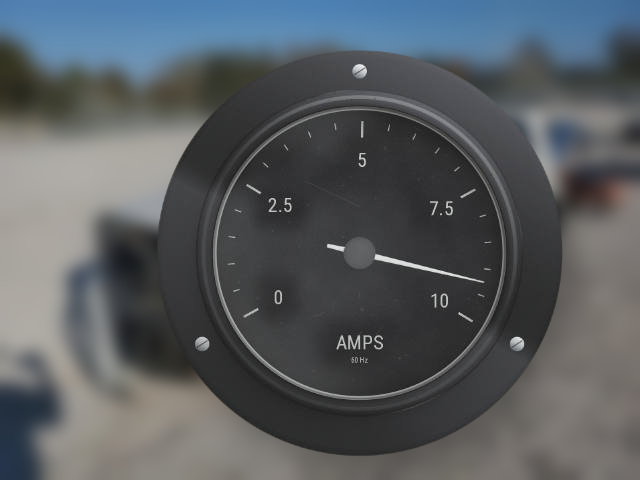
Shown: value=9.25 unit=A
